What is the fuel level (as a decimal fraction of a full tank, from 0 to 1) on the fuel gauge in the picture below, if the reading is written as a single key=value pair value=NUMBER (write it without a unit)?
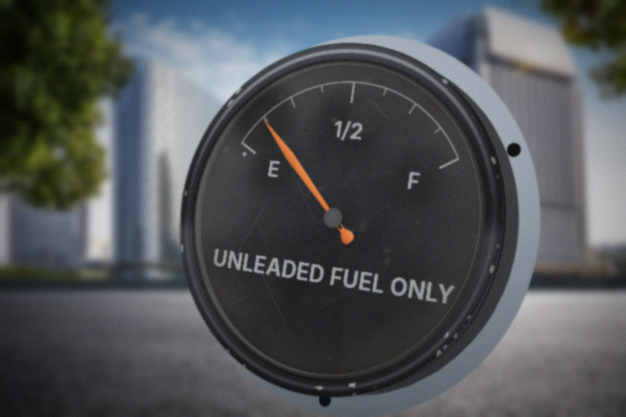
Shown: value=0.125
